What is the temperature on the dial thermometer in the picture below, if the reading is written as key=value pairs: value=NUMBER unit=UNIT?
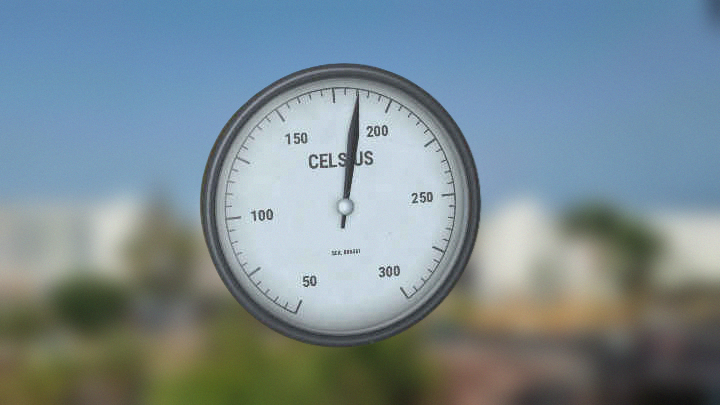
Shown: value=185 unit=°C
